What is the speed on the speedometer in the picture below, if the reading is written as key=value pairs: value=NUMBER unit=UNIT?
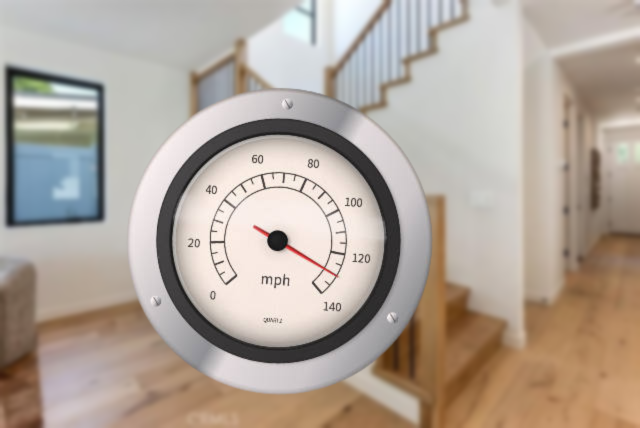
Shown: value=130 unit=mph
